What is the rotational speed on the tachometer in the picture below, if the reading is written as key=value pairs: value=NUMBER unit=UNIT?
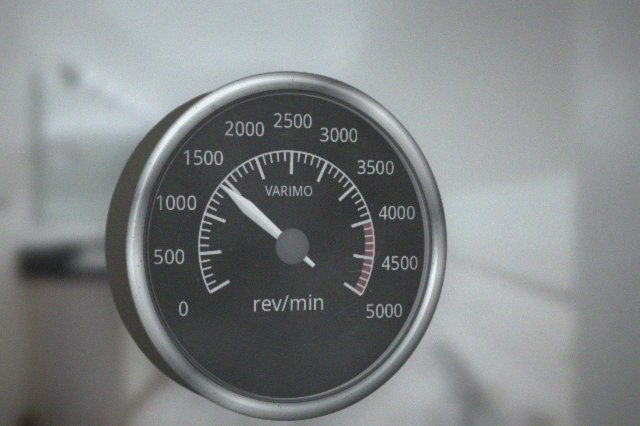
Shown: value=1400 unit=rpm
